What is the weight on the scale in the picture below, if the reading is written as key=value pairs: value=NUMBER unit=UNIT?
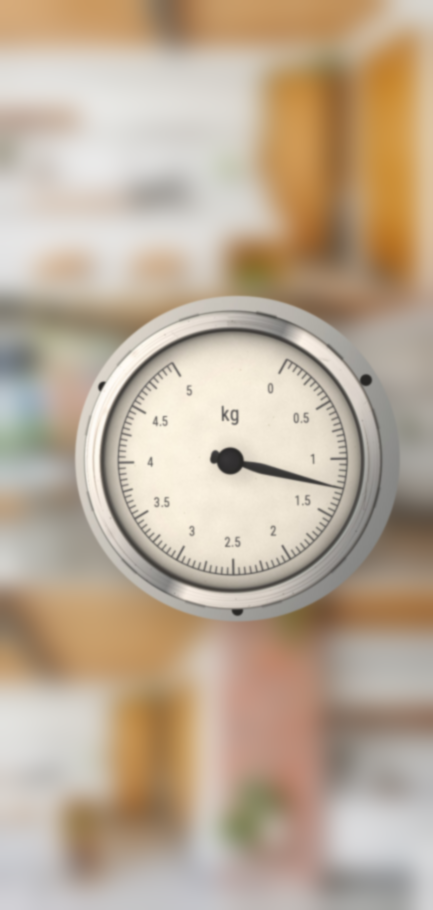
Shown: value=1.25 unit=kg
